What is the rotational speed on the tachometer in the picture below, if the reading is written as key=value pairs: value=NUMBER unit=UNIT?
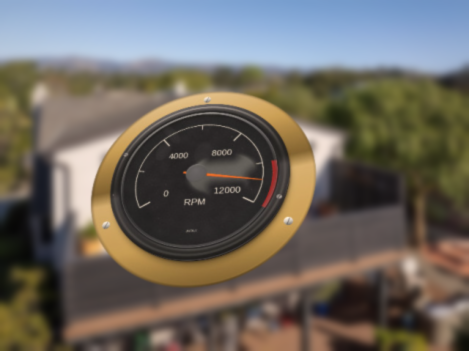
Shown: value=11000 unit=rpm
